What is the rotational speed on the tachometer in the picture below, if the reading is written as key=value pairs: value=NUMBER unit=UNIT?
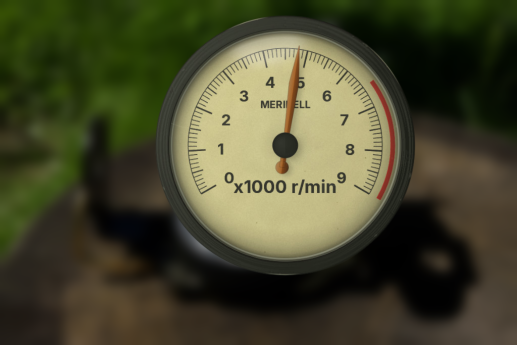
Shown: value=4800 unit=rpm
